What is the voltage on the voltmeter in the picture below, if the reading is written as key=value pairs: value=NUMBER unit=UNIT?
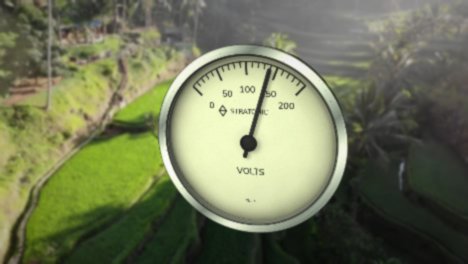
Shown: value=140 unit=V
